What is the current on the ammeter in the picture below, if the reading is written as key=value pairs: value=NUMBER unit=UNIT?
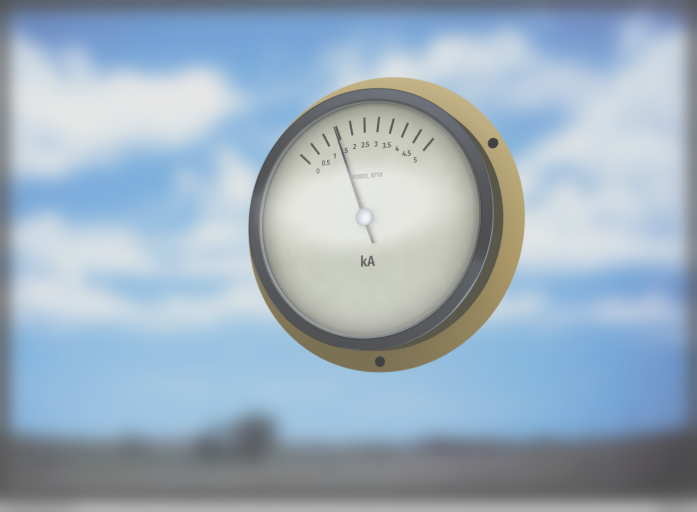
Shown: value=1.5 unit=kA
